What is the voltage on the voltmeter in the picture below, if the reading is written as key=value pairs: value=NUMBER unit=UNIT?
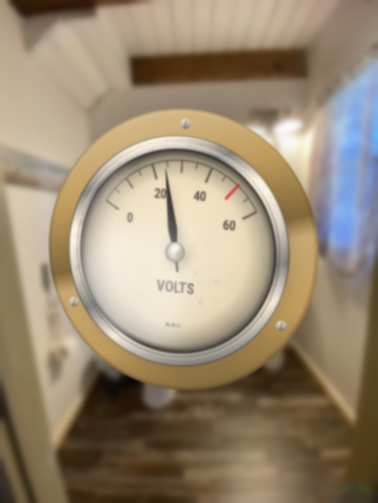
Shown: value=25 unit=V
